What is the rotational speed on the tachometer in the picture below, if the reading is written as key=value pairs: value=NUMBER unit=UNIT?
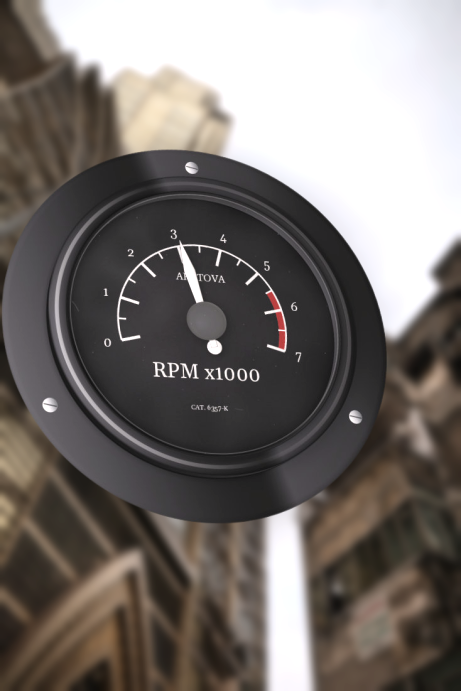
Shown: value=3000 unit=rpm
